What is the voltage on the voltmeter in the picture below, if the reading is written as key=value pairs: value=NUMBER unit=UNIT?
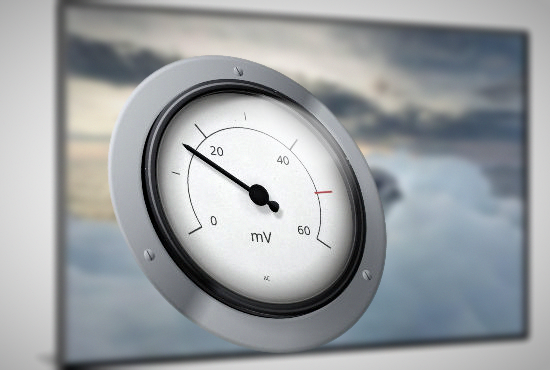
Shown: value=15 unit=mV
